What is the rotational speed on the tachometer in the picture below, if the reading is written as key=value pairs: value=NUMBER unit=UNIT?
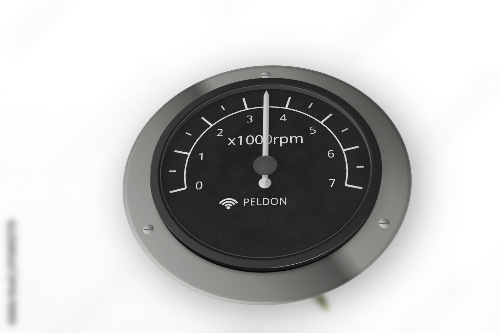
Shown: value=3500 unit=rpm
